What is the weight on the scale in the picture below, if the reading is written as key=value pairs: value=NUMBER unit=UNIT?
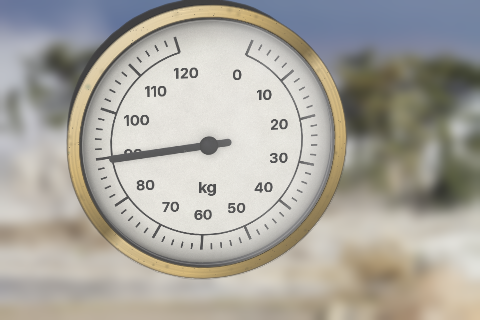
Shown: value=90 unit=kg
